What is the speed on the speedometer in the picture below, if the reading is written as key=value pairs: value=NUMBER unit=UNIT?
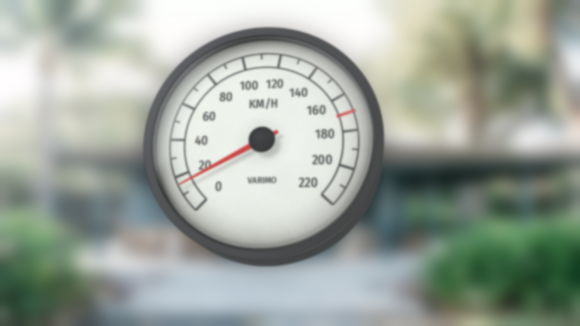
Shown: value=15 unit=km/h
